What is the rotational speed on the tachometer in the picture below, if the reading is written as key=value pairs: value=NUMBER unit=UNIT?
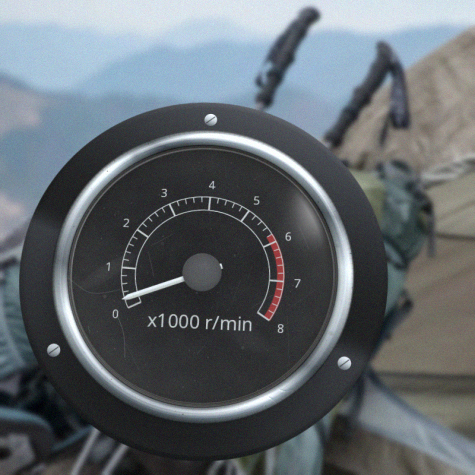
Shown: value=200 unit=rpm
